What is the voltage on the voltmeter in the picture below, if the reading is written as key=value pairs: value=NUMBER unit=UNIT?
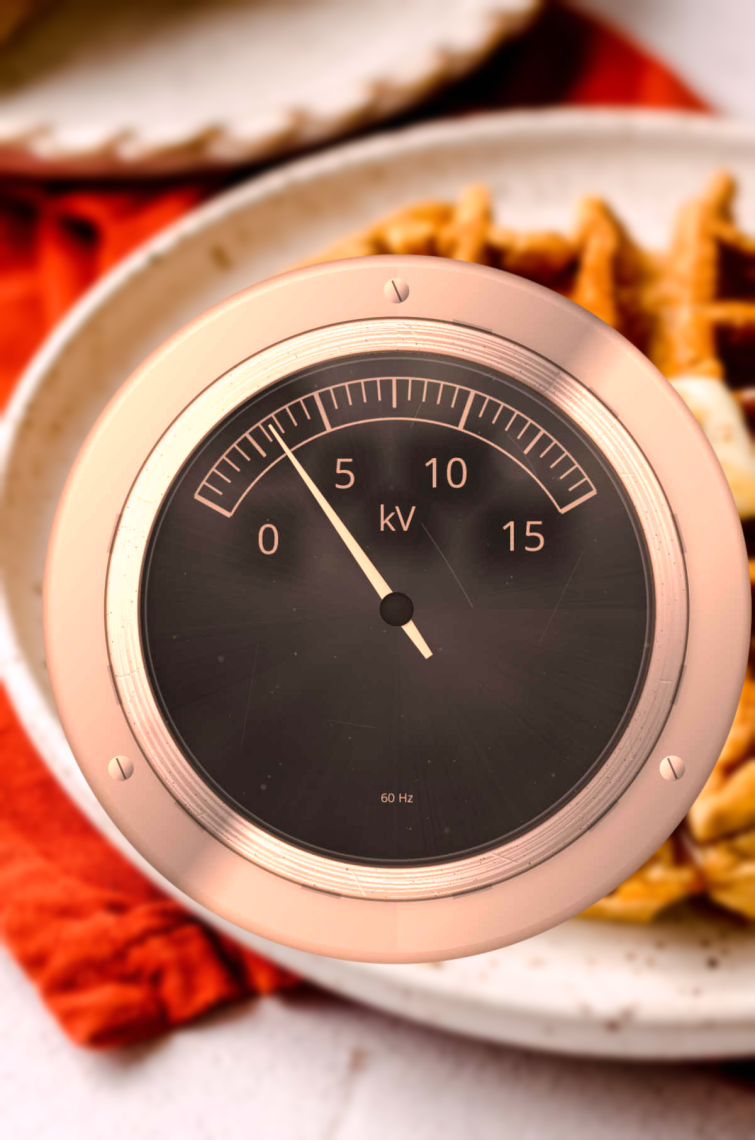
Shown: value=3.25 unit=kV
